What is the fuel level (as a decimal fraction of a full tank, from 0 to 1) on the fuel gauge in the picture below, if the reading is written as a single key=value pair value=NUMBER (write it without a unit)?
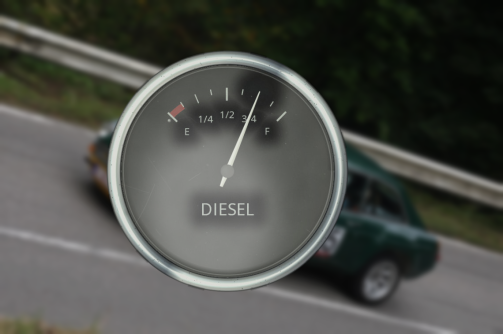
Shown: value=0.75
